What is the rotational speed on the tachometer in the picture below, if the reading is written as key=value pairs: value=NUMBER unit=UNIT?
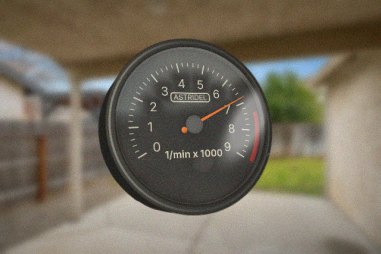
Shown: value=6800 unit=rpm
